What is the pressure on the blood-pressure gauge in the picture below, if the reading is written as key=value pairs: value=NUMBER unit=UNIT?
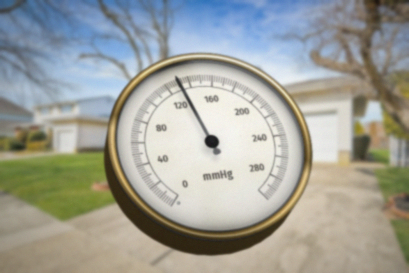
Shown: value=130 unit=mmHg
